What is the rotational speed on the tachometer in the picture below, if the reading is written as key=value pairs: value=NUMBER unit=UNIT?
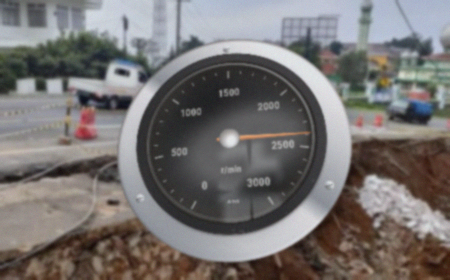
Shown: value=2400 unit=rpm
